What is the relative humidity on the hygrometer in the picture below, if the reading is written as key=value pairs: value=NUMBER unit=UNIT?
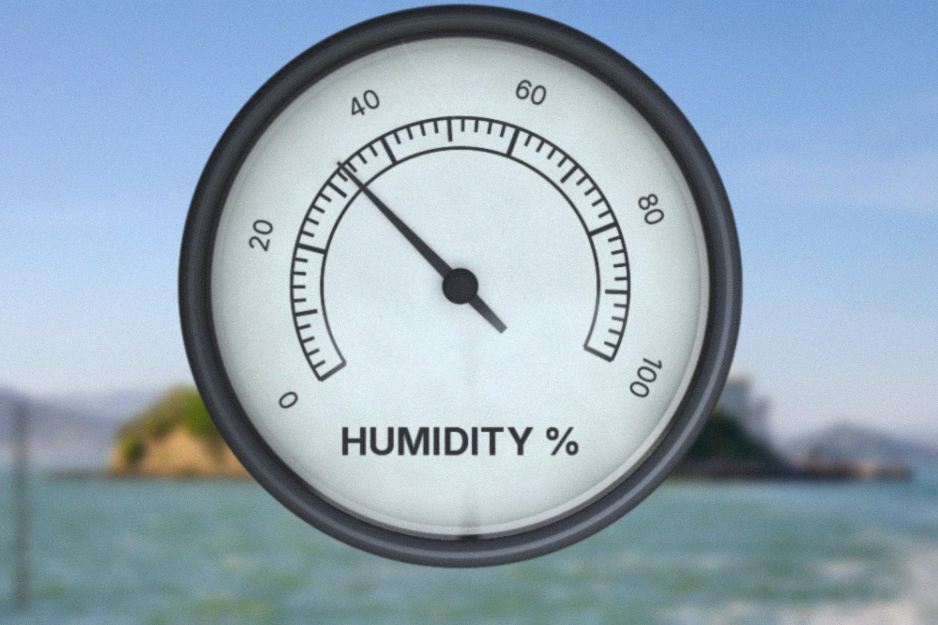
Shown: value=33 unit=%
